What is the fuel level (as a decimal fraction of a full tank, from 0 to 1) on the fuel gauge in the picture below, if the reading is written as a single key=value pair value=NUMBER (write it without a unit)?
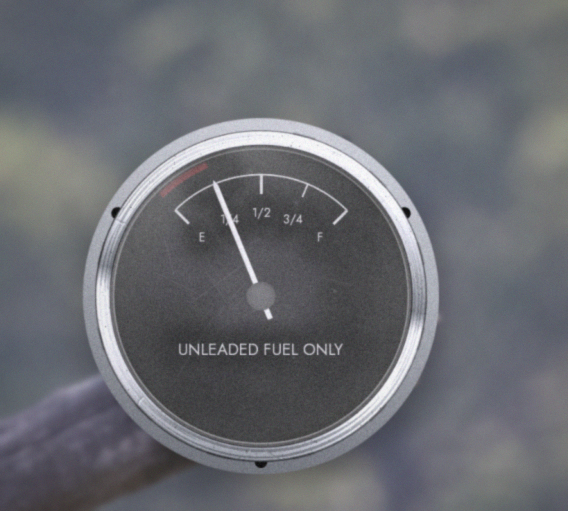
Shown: value=0.25
